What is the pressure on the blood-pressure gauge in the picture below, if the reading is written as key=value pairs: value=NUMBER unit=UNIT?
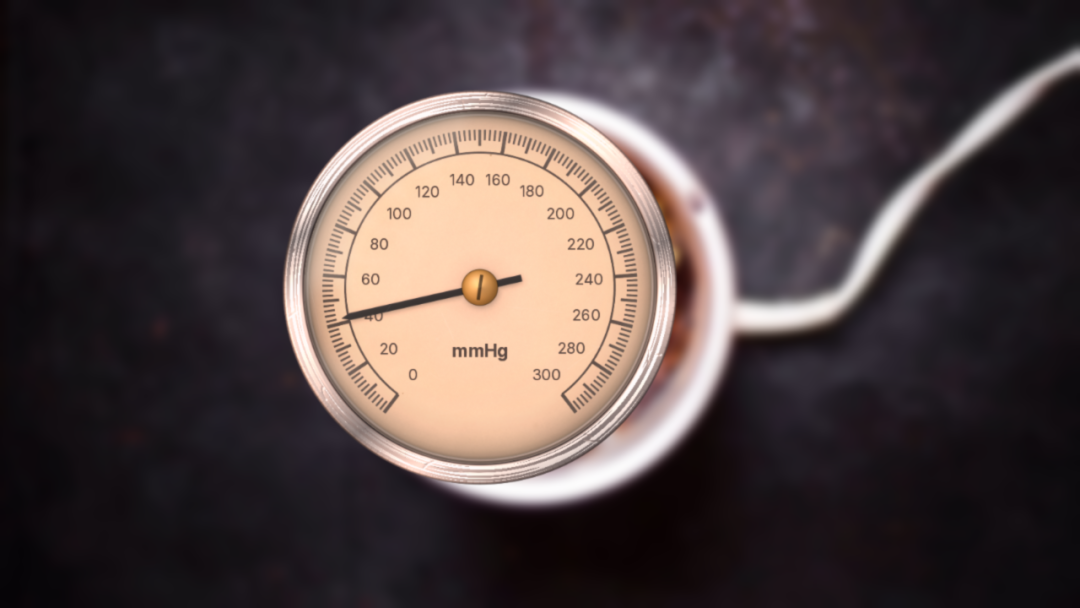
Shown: value=42 unit=mmHg
